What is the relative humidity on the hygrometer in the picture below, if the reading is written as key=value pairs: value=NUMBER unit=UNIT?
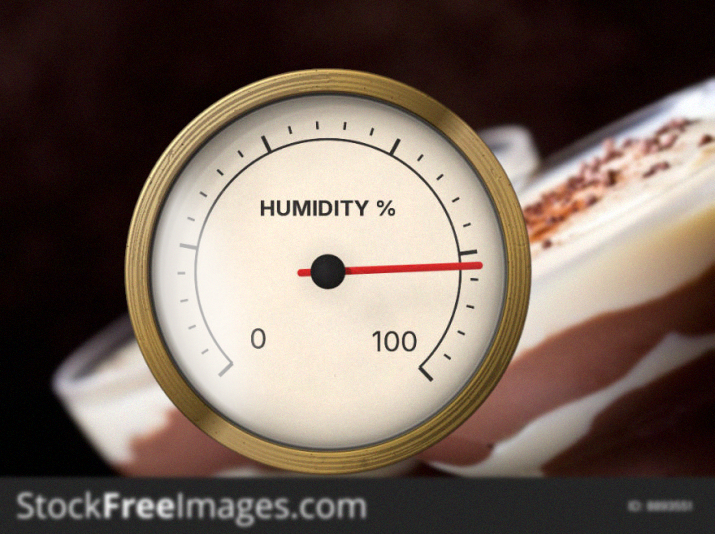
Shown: value=82 unit=%
